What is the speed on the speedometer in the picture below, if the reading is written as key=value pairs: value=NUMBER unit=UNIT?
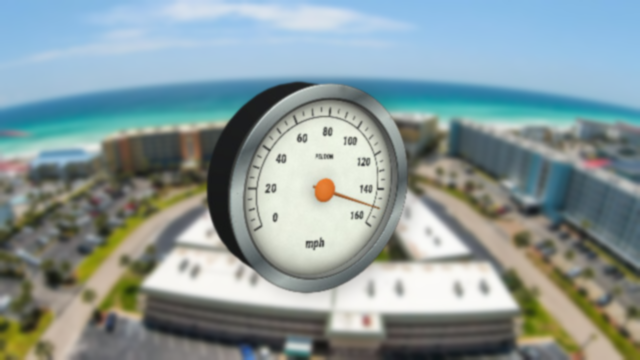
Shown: value=150 unit=mph
